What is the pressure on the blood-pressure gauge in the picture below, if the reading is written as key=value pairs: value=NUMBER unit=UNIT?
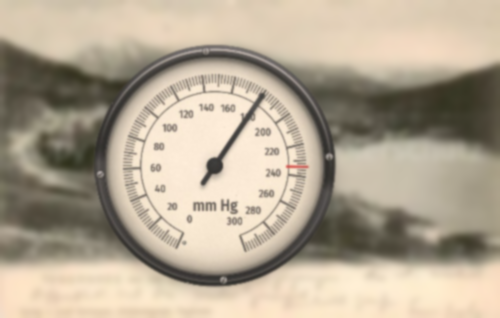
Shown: value=180 unit=mmHg
